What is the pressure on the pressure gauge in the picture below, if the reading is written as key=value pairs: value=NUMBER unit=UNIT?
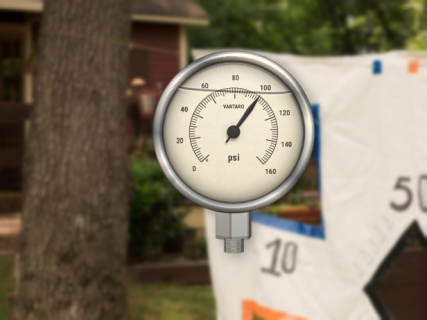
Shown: value=100 unit=psi
